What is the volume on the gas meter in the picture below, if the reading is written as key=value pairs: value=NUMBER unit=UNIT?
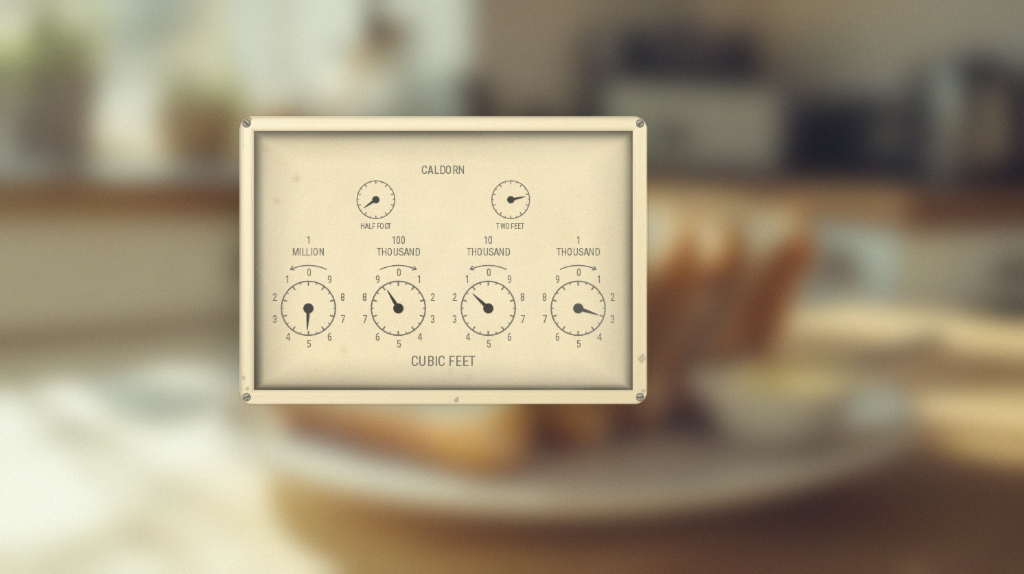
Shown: value=491300 unit=ft³
